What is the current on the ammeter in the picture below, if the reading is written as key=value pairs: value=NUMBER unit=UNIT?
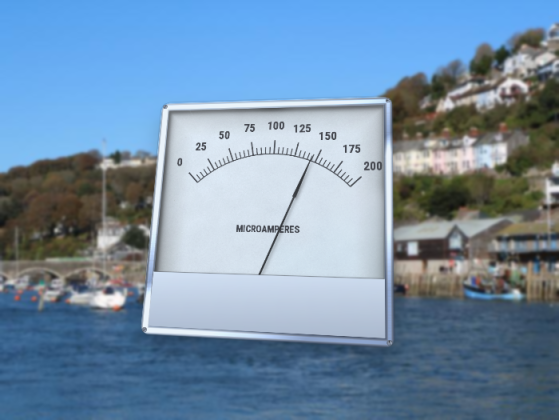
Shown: value=145 unit=µA
